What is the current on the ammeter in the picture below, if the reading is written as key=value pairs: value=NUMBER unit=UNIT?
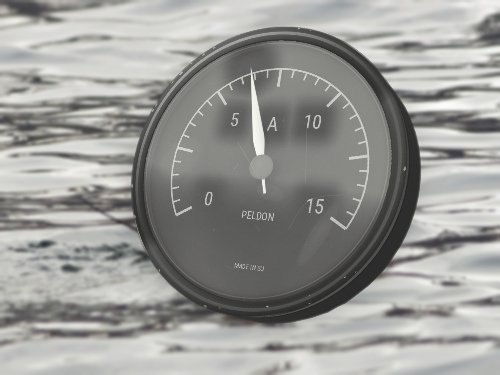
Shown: value=6.5 unit=A
